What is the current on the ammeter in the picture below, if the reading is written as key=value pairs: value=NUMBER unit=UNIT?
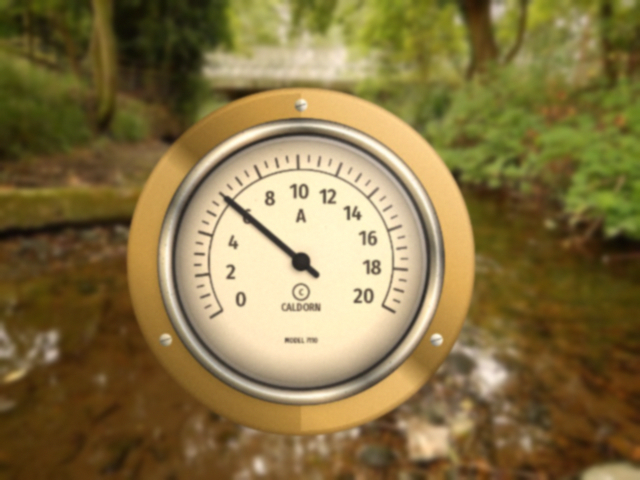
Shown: value=6 unit=A
